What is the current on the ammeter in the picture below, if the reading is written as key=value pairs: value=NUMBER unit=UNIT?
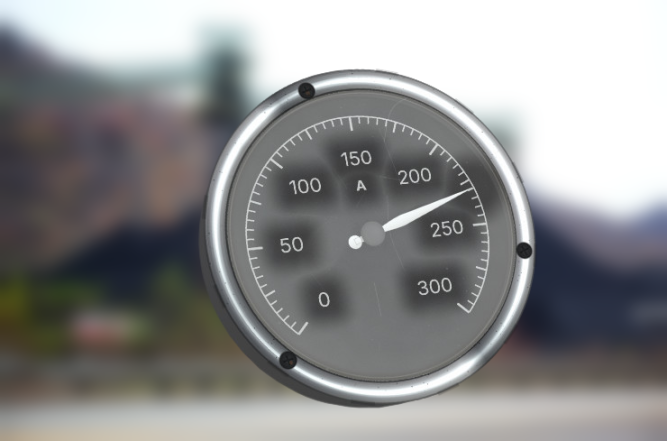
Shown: value=230 unit=A
